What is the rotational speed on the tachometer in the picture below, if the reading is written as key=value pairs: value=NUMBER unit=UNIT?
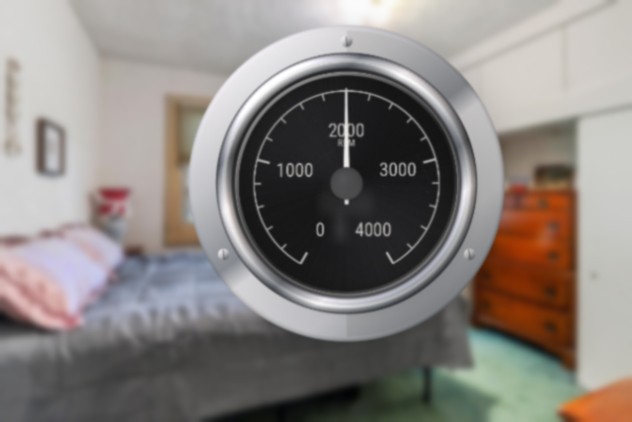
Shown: value=2000 unit=rpm
